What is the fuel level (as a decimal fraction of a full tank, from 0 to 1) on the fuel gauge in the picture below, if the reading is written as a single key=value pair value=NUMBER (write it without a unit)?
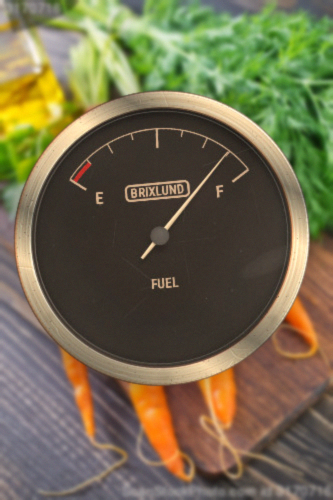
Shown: value=0.875
